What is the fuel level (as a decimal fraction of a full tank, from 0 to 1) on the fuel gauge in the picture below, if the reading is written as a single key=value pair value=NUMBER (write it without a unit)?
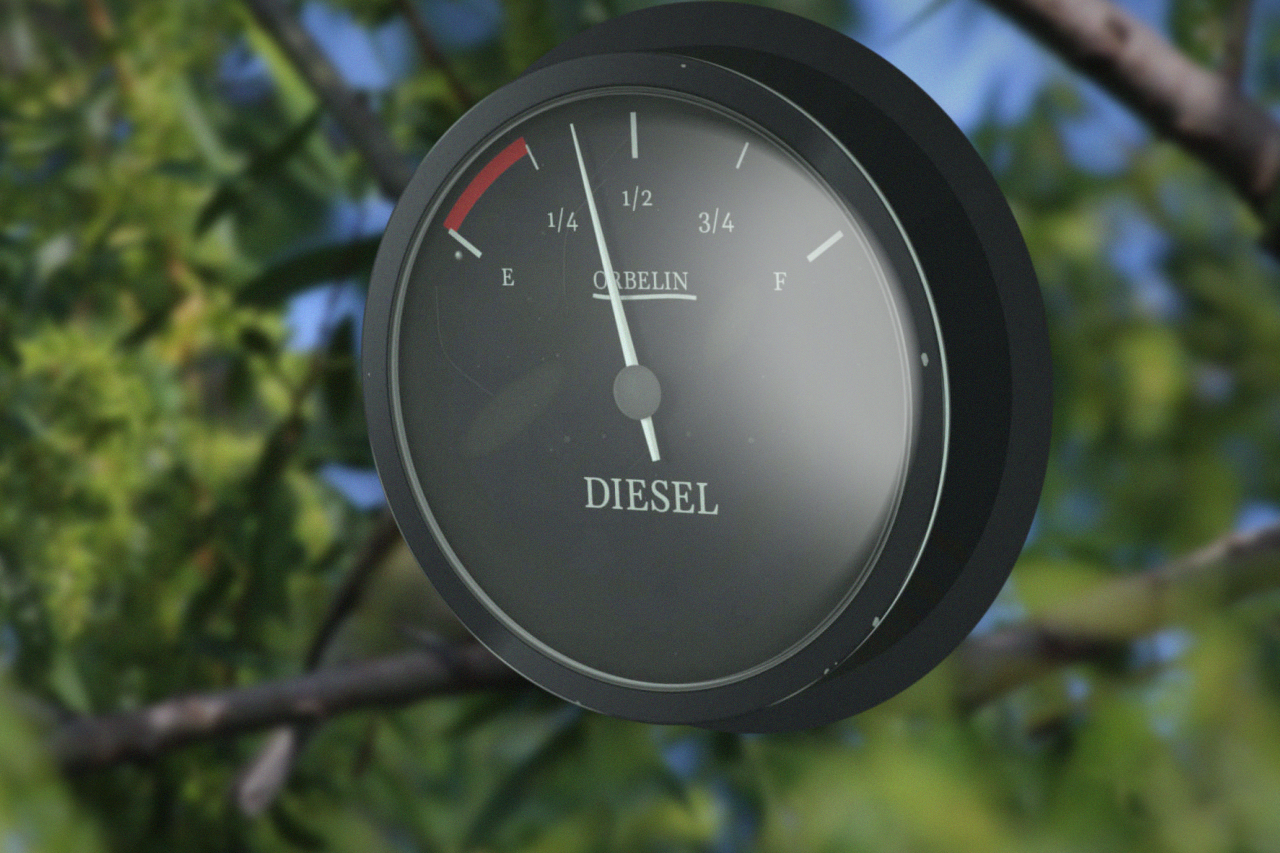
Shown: value=0.375
